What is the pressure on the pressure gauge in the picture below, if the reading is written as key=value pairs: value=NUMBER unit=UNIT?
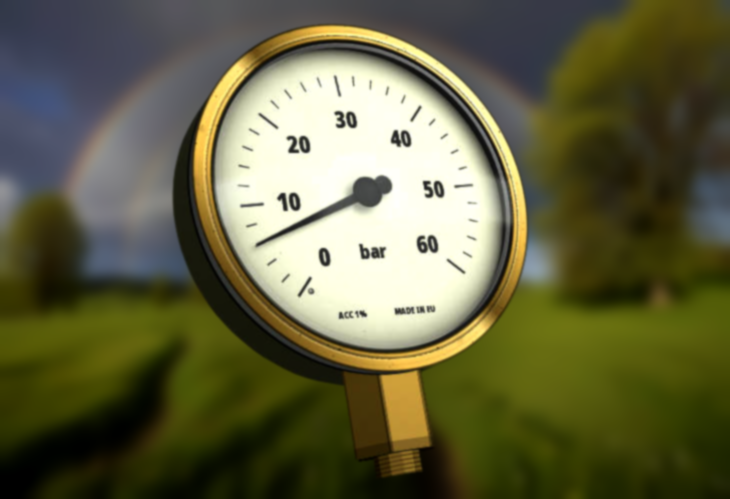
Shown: value=6 unit=bar
